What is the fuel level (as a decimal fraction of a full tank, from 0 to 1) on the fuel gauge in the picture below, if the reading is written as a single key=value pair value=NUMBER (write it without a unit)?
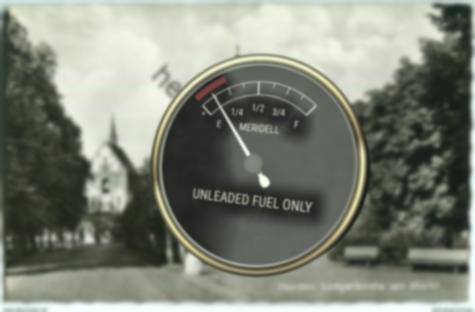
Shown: value=0.125
